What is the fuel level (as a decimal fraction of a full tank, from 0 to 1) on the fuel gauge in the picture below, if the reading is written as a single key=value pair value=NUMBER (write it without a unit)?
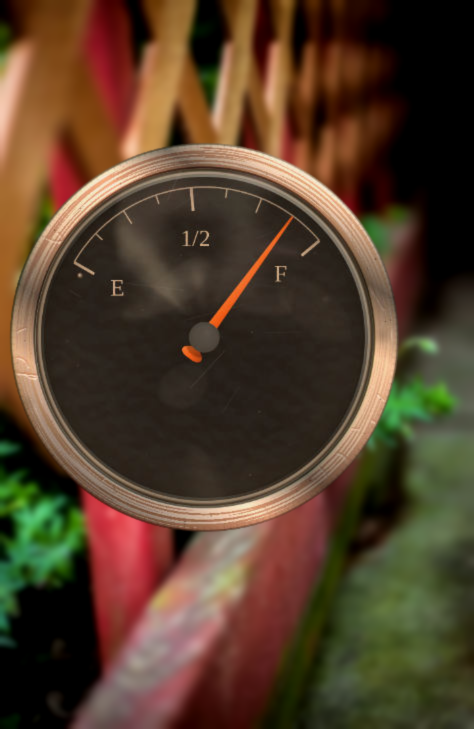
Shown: value=0.875
